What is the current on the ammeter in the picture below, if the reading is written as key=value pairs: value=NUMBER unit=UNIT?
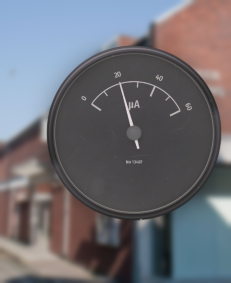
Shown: value=20 unit=µA
